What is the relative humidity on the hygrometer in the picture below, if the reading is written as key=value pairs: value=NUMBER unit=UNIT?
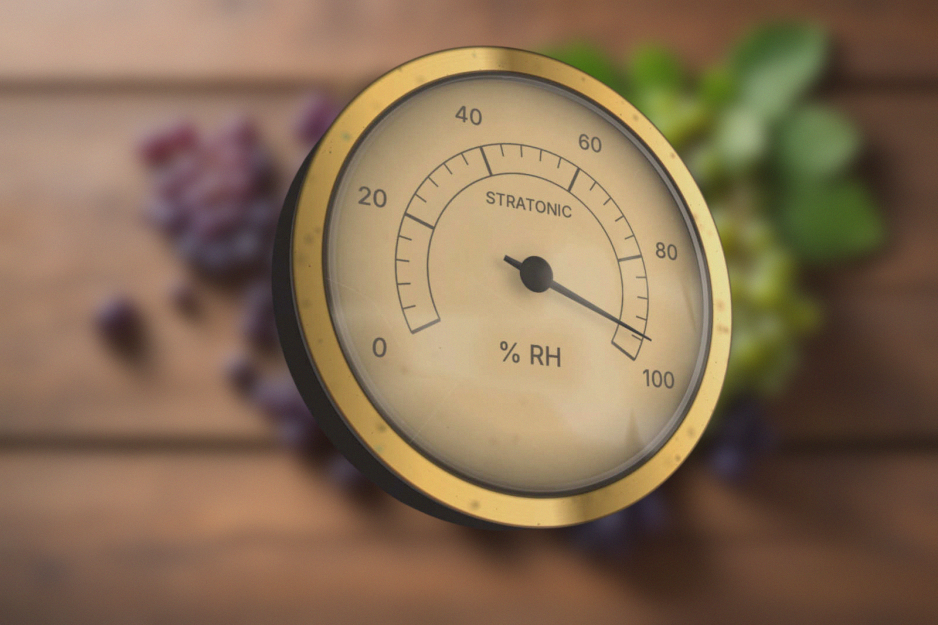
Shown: value=96 unit=%
